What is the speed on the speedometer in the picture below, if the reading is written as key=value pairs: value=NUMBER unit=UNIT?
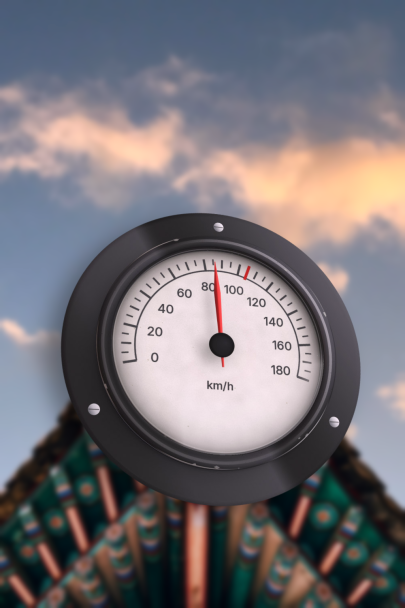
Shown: value=85 unit=km/h
